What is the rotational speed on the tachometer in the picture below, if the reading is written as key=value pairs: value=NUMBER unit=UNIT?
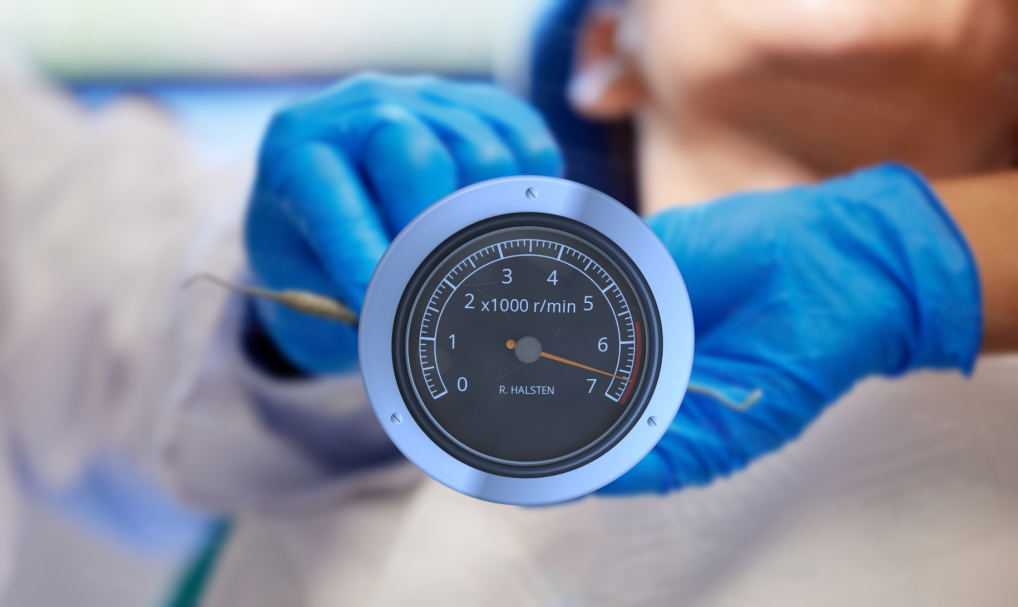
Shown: value=6600 unit=rpm
